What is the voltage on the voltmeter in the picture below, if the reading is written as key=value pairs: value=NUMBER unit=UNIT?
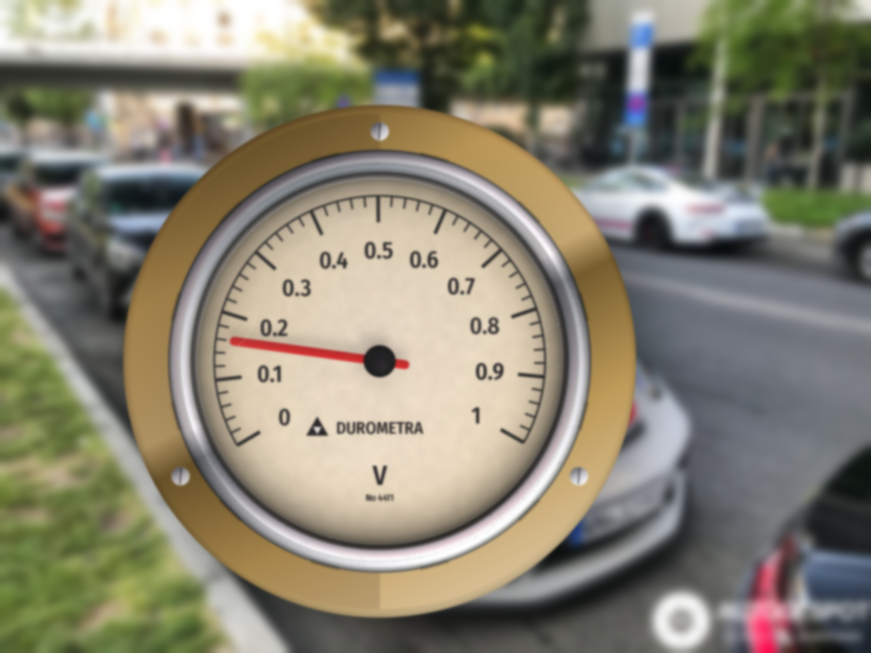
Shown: value=0.16 unit=V
